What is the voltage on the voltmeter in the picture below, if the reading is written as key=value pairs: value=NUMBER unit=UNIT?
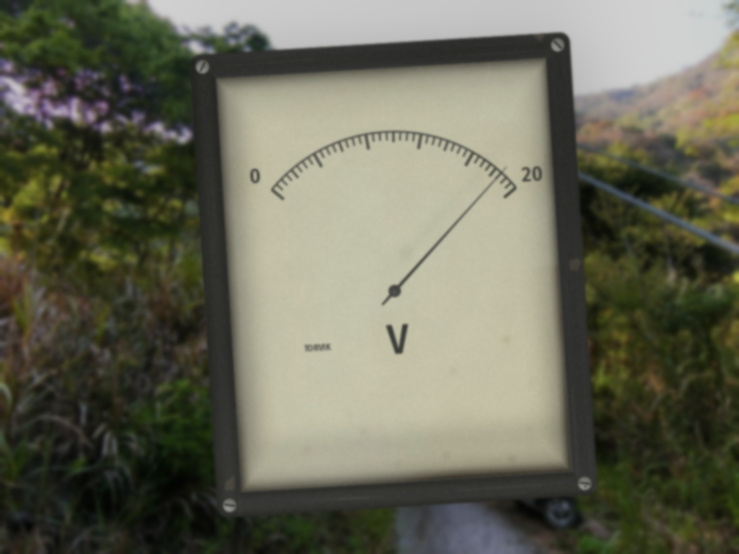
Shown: value=18.5 unit=V
